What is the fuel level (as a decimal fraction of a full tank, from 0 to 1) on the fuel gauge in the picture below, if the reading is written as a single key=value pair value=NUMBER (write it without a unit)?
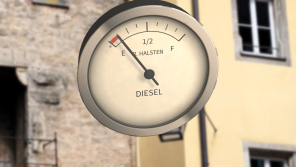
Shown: value=0.125
